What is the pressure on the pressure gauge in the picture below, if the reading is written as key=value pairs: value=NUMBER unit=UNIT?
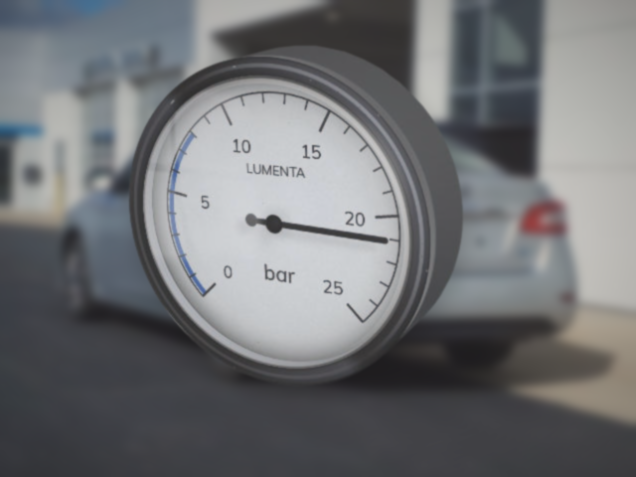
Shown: value=21 unit=bar
